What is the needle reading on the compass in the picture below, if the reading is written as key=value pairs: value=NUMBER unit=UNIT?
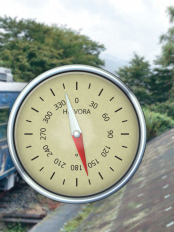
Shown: value=165 unit=°
